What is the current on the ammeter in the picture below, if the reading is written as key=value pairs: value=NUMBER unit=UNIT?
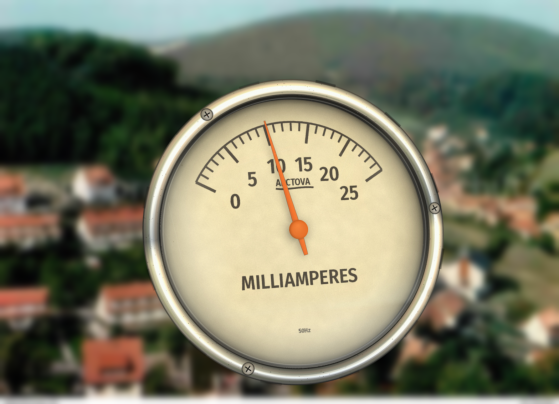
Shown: value=10 unit=mA
